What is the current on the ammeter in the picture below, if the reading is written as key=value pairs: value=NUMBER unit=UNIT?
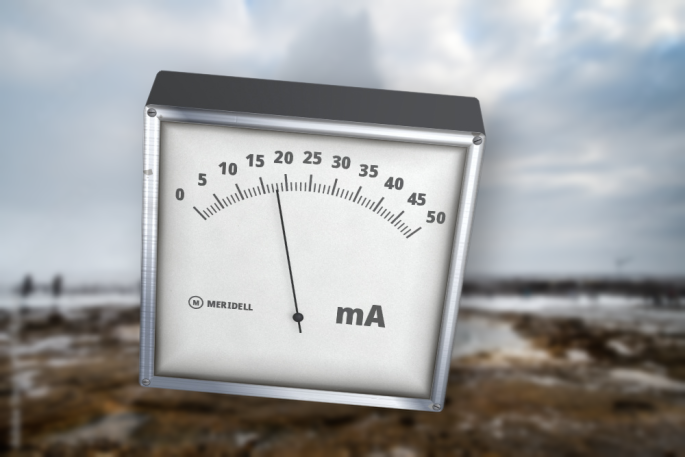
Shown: value=18 unit=mA
